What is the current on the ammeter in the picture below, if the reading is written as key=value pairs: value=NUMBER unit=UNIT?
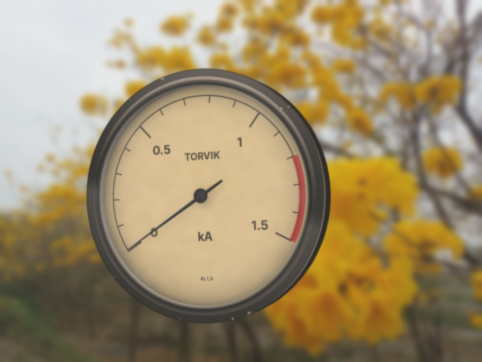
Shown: value=0 unit=kA
